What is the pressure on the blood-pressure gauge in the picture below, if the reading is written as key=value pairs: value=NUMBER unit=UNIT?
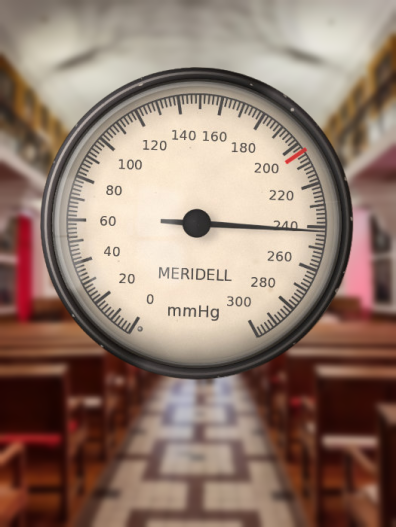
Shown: value=242 unit=mmHg
